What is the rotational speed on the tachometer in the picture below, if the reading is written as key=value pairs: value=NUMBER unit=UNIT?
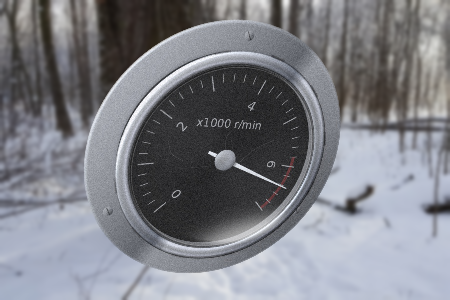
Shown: value=6400 unit=rpm
